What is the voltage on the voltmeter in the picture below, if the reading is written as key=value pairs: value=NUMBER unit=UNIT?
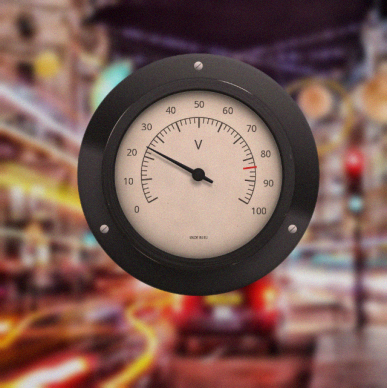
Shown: value=24 unit=V
